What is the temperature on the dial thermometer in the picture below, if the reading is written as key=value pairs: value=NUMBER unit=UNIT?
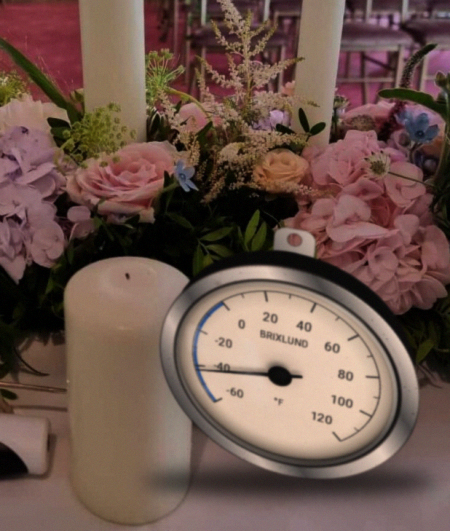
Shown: value=-40 unit=°F
